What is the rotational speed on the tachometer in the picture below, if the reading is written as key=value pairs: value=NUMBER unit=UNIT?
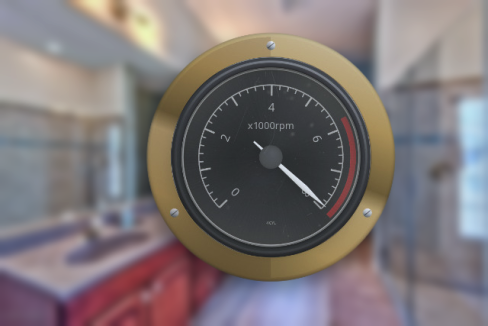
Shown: value=7900 unit=rpm
